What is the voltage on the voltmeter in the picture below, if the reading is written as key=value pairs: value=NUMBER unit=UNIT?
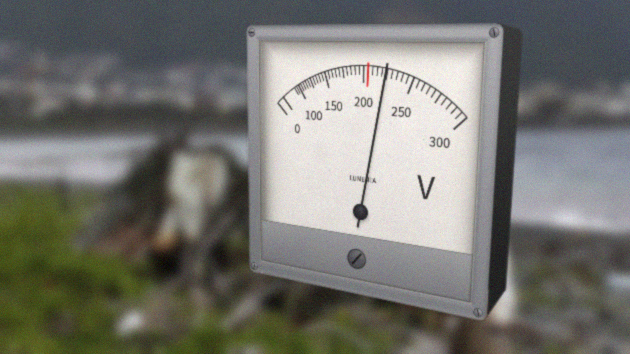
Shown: value=225 unit=V
